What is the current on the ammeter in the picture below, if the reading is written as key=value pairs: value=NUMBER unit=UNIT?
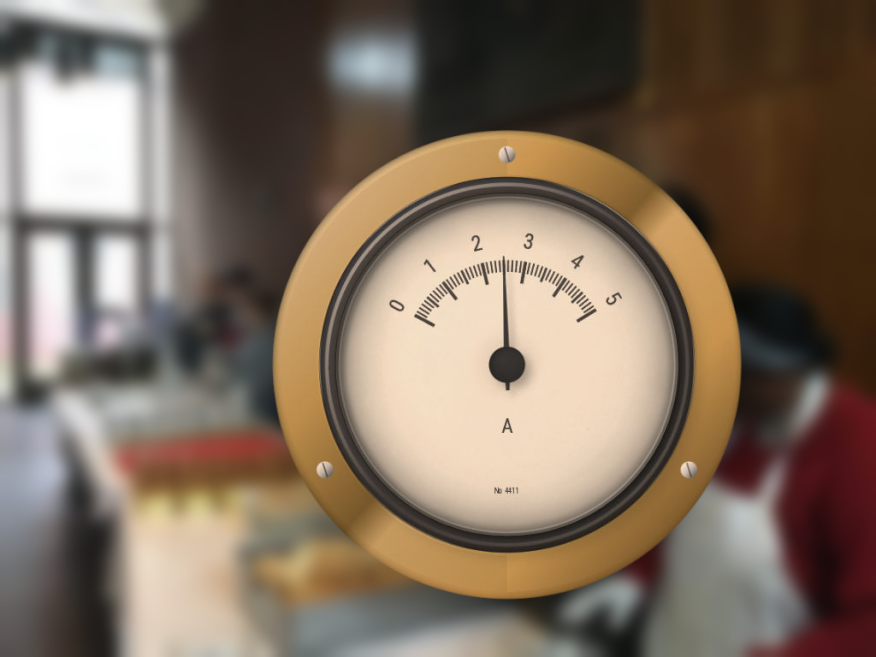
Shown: value=2.5 unit=A
